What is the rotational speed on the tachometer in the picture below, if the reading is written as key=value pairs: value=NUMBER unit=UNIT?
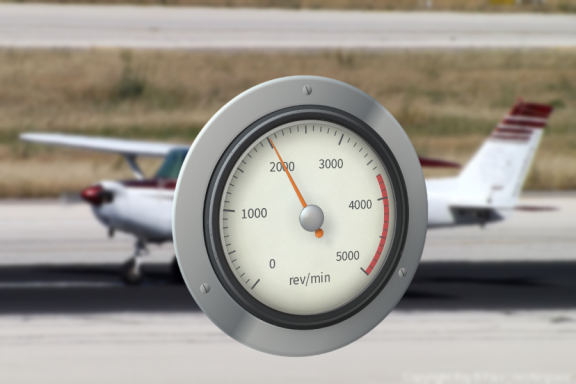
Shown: value=2000 unit=rpm
